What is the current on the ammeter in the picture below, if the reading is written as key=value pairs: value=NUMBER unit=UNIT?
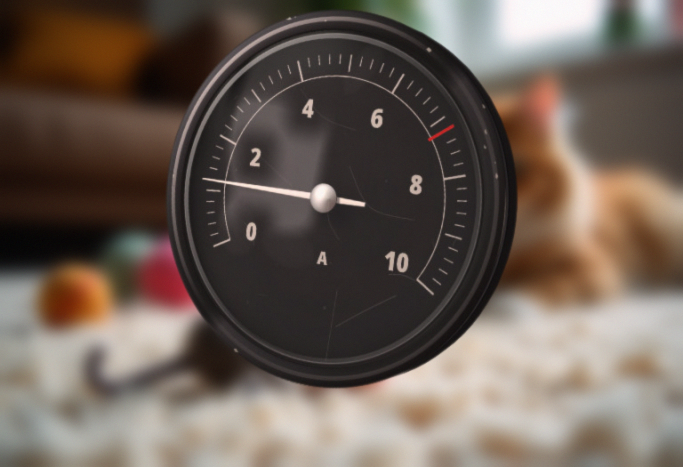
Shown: value=1.2 unit=A
